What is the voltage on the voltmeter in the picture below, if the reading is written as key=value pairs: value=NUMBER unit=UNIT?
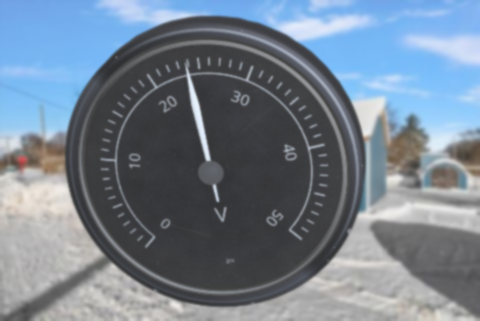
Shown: value=24 unit=V
